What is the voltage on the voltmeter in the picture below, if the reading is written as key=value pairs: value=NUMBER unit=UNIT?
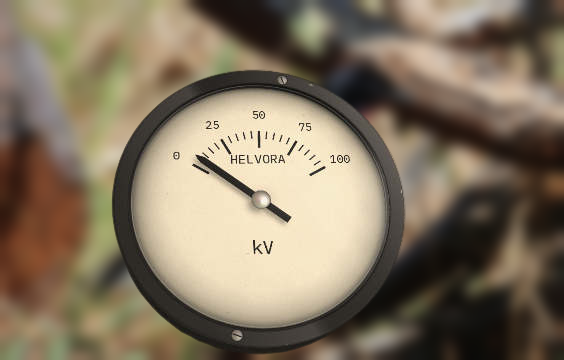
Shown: value=5 unit=kV
